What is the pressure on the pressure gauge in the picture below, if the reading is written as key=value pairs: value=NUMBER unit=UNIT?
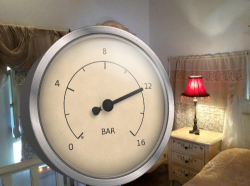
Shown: value=12 unit=bar
